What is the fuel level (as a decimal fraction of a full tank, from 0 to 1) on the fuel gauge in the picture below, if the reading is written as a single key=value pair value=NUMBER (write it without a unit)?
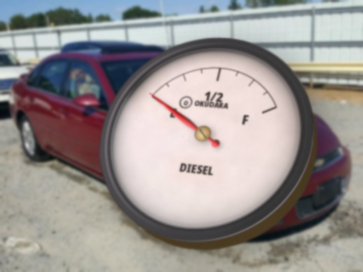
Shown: value=0
